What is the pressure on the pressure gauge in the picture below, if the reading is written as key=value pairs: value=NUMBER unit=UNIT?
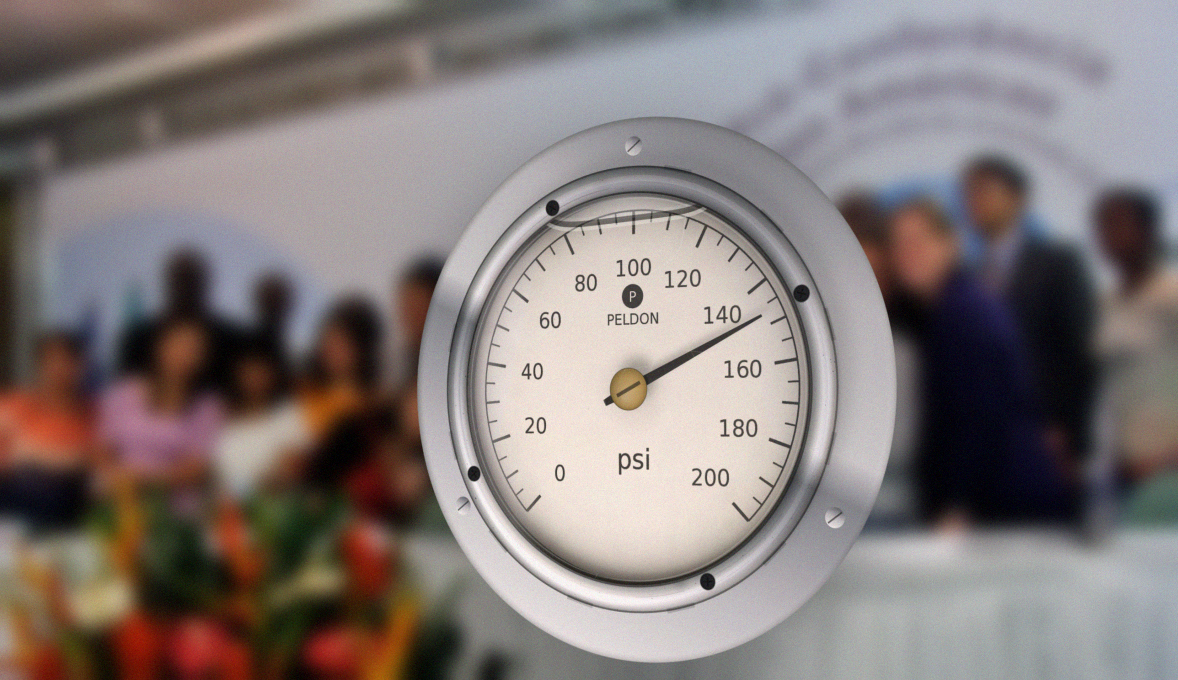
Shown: value=147.5 unit=psi
